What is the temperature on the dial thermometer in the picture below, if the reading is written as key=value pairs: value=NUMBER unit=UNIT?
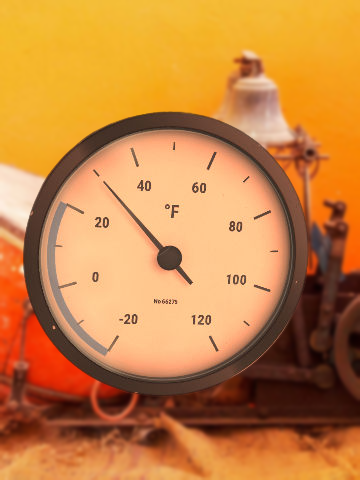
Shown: value=30 unit=°F
